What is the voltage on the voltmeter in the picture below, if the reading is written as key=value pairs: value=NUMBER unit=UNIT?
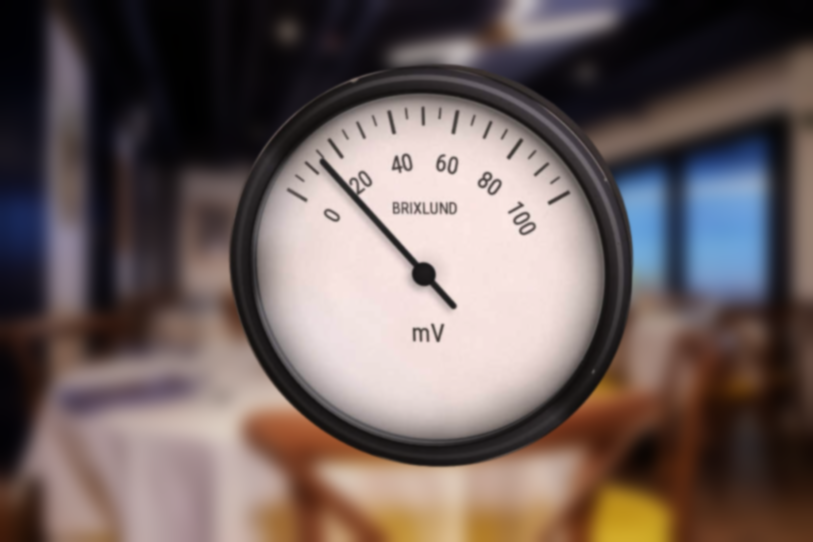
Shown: value=15 unit=mV
